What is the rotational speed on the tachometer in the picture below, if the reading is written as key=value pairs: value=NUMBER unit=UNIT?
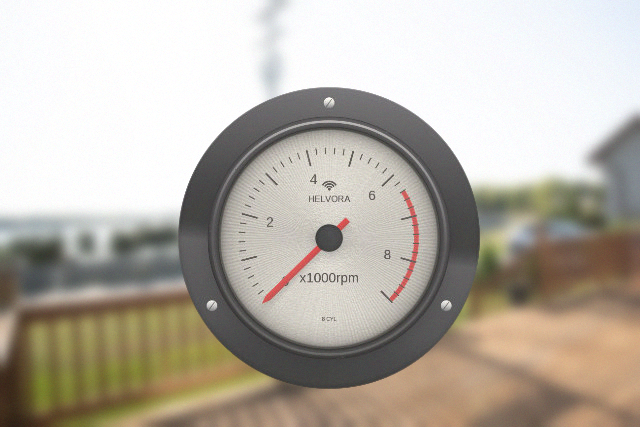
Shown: value=0 unit=rpm
